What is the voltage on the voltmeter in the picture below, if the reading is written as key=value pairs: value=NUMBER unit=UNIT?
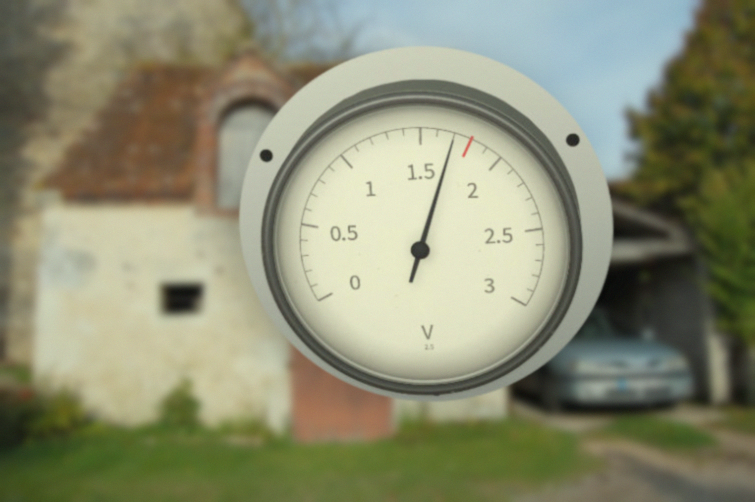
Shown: value=1.7 unit=V
